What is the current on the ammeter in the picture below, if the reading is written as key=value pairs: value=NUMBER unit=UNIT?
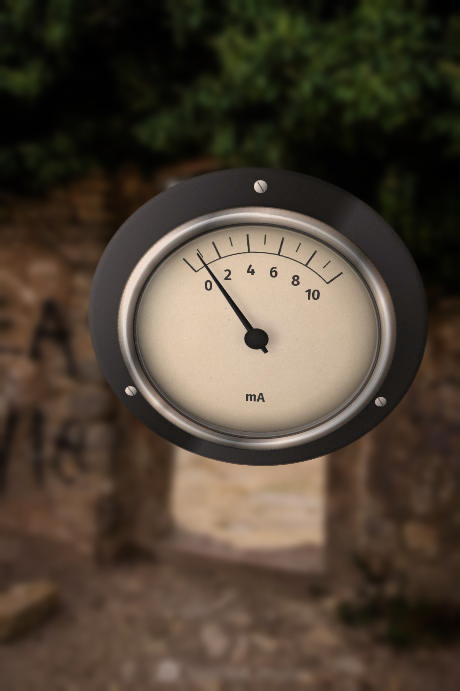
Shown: value=1 unit=mA
